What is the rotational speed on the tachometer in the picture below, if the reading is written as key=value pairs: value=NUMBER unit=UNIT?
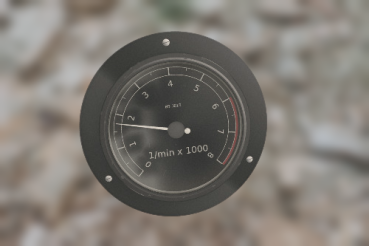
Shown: value=1750 unit=rpm
